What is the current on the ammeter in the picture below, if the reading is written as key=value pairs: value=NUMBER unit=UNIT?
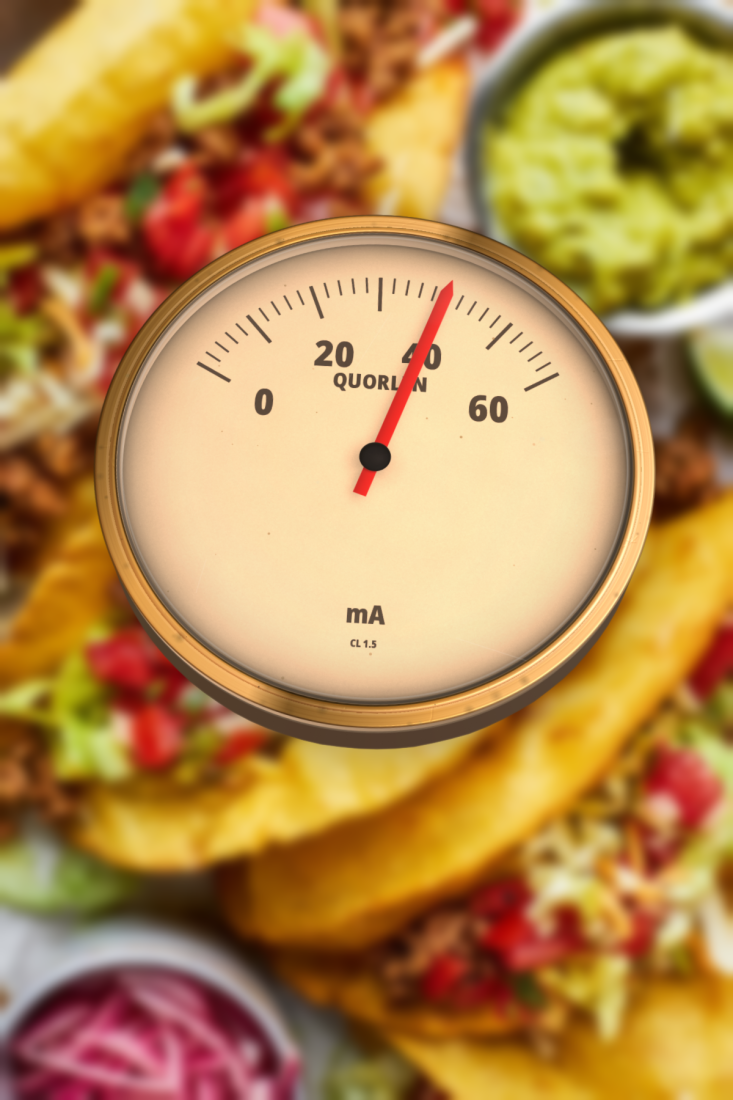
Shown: value=40 unit=mA
